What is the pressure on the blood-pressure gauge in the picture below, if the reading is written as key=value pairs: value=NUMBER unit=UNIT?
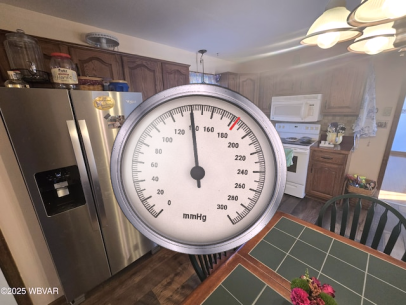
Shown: value=140 unit=mmHg
